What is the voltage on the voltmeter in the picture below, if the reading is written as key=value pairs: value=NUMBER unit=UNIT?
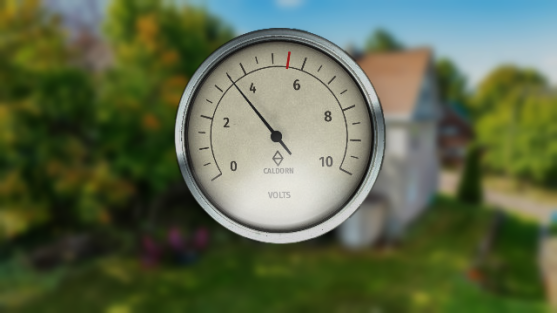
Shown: value=3.5 unit=V
